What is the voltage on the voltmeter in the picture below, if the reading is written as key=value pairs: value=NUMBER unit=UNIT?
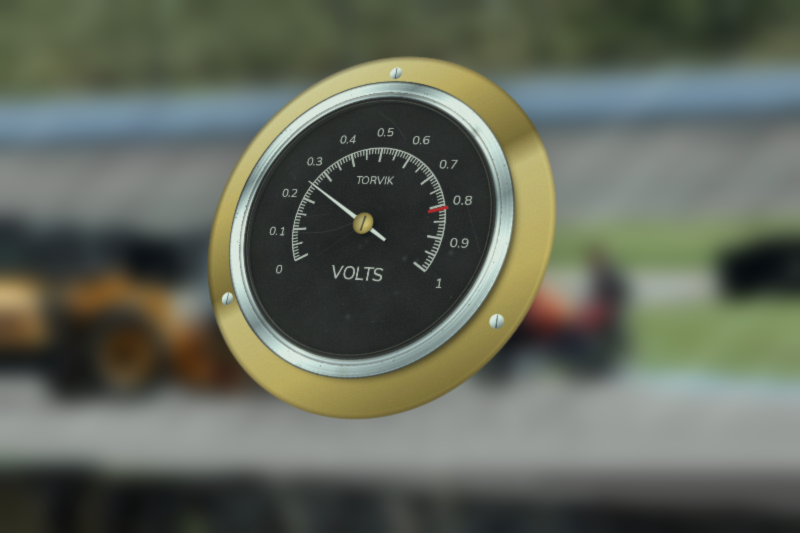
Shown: value=0.25 unit=V
